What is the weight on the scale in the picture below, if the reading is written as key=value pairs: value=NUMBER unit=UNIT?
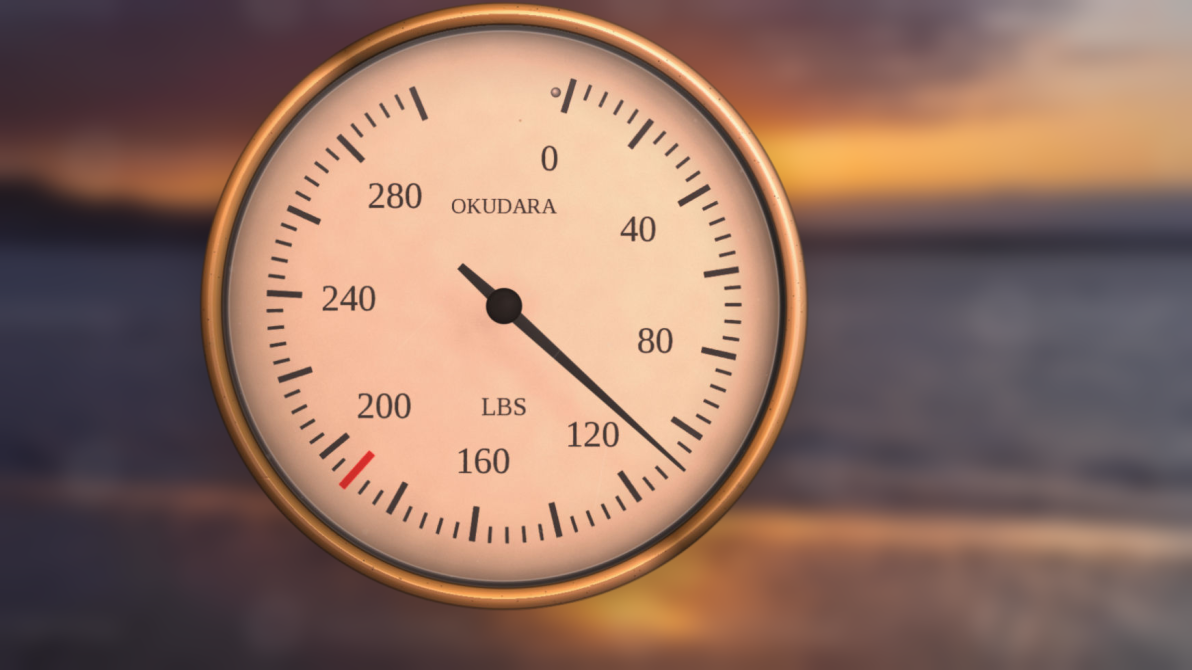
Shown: value=108 unit=lb
